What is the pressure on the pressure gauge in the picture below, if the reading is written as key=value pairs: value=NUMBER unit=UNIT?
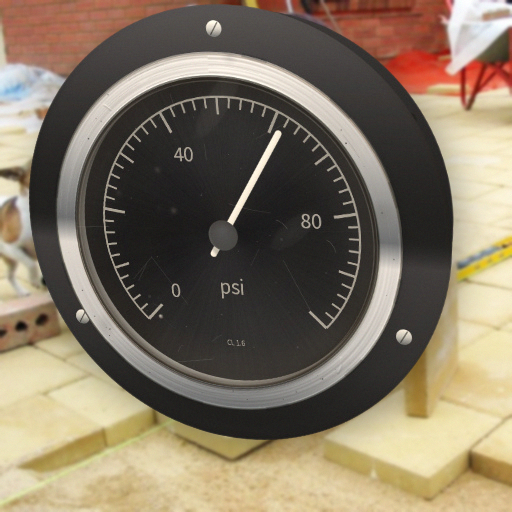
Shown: value=62 unit=psi
